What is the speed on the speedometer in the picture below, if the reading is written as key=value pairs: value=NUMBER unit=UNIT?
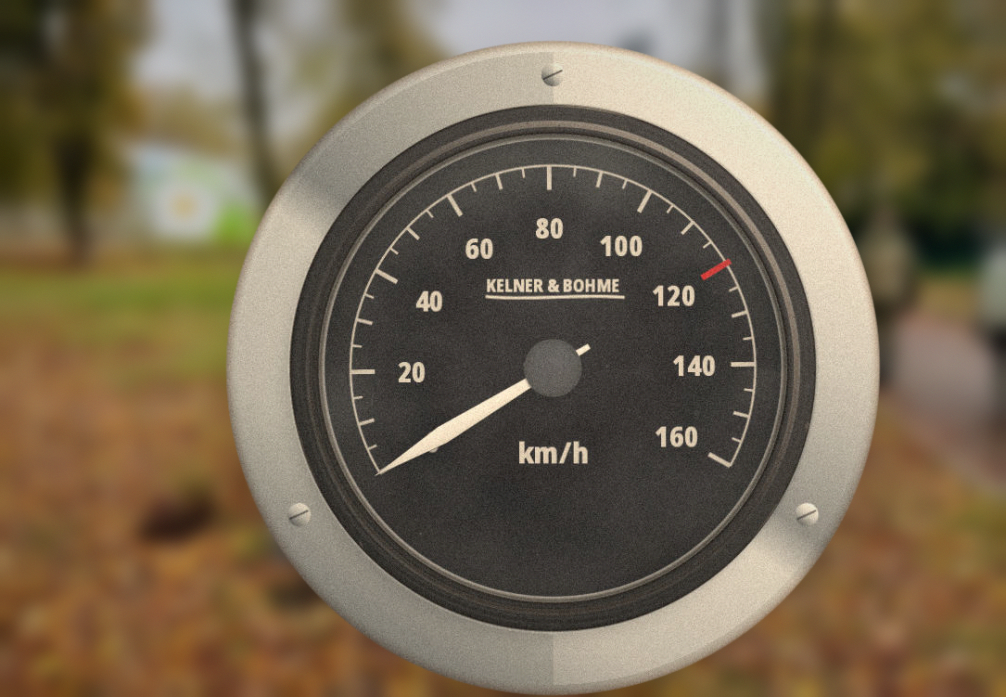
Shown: value=0 unit=km/h
